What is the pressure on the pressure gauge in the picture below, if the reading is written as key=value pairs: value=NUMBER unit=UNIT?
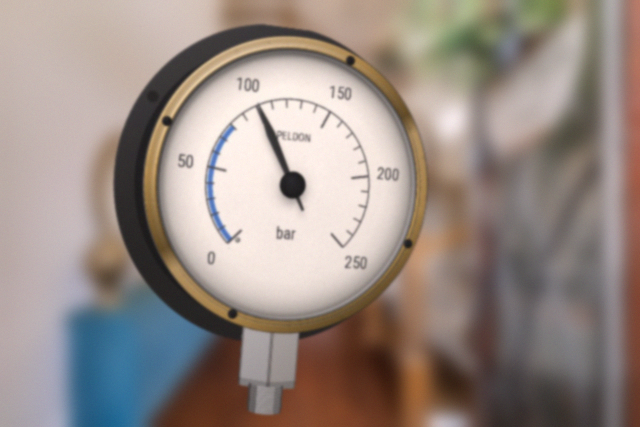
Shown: value=100 unit=bar
